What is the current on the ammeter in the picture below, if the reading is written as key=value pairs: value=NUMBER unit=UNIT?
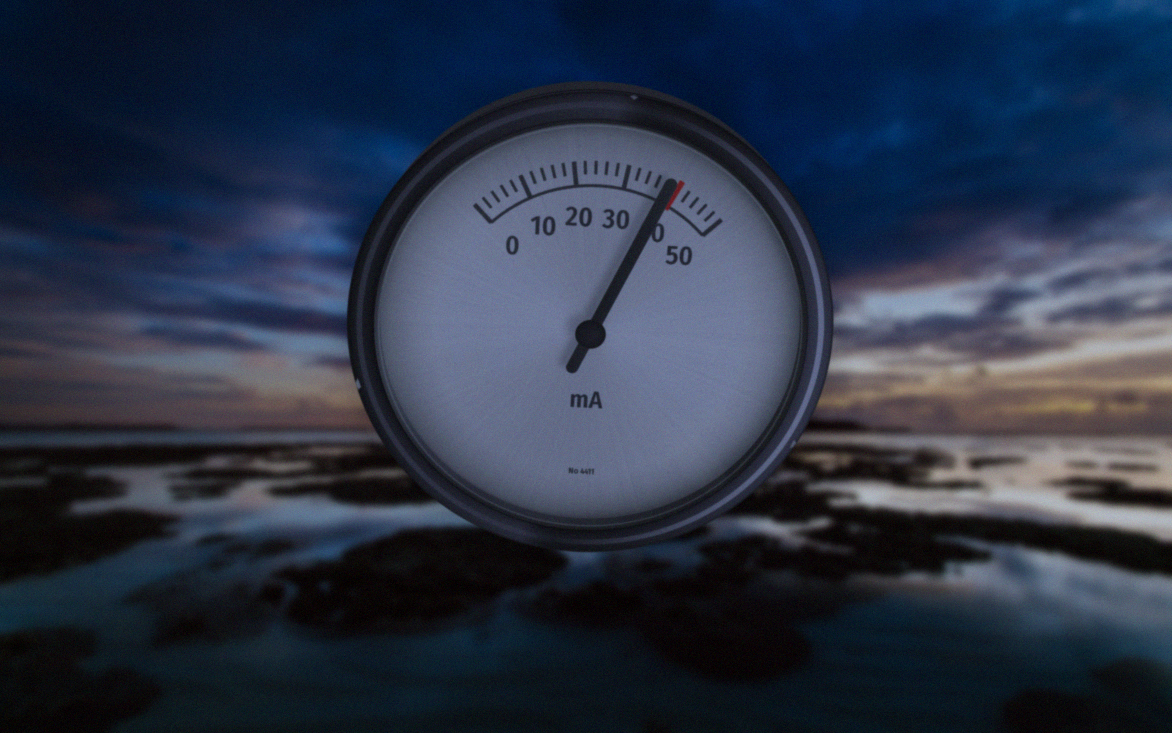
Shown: value=38 unit=mA
